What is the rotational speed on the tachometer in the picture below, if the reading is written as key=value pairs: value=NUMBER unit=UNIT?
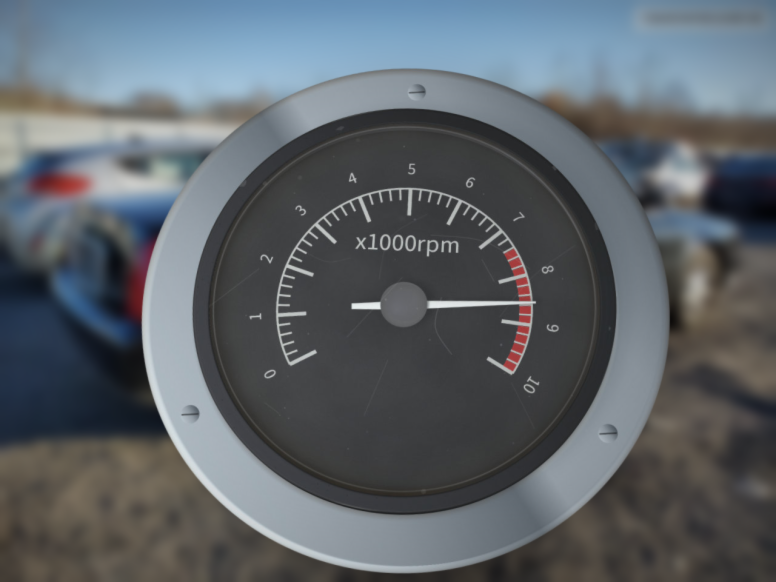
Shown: value=8600 unit=rpm
